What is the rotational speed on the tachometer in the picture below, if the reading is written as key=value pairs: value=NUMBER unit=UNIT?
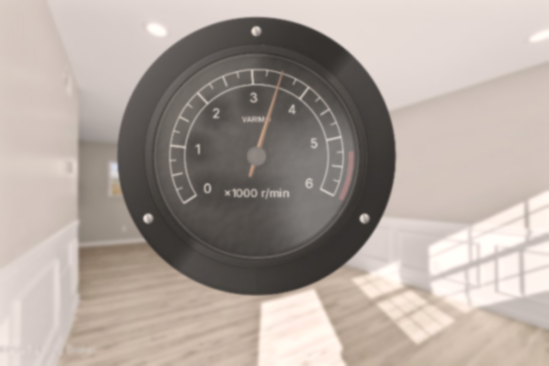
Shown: value=3500 unit=rpm
